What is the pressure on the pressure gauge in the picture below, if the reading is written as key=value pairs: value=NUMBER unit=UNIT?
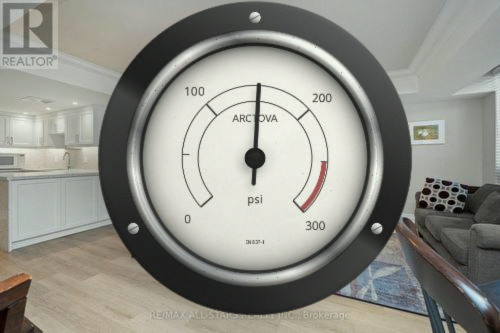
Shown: value=150 unit=psi
